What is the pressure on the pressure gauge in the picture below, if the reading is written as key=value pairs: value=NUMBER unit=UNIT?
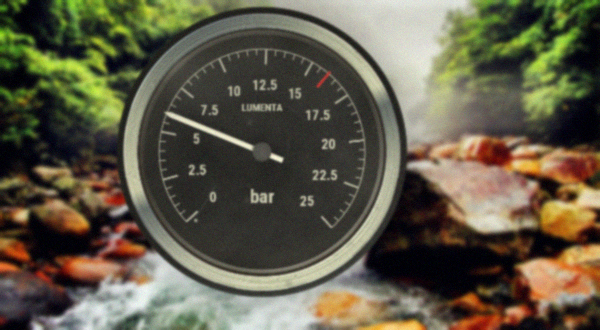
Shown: value=6 unit=bar
